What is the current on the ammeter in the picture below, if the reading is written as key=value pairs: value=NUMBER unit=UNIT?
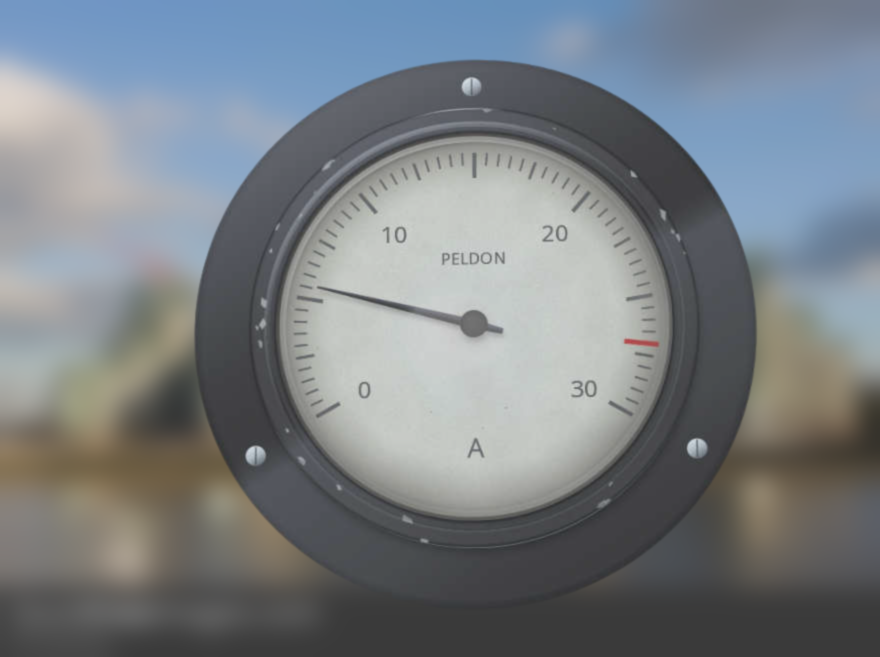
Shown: value=5.5 unit=A
